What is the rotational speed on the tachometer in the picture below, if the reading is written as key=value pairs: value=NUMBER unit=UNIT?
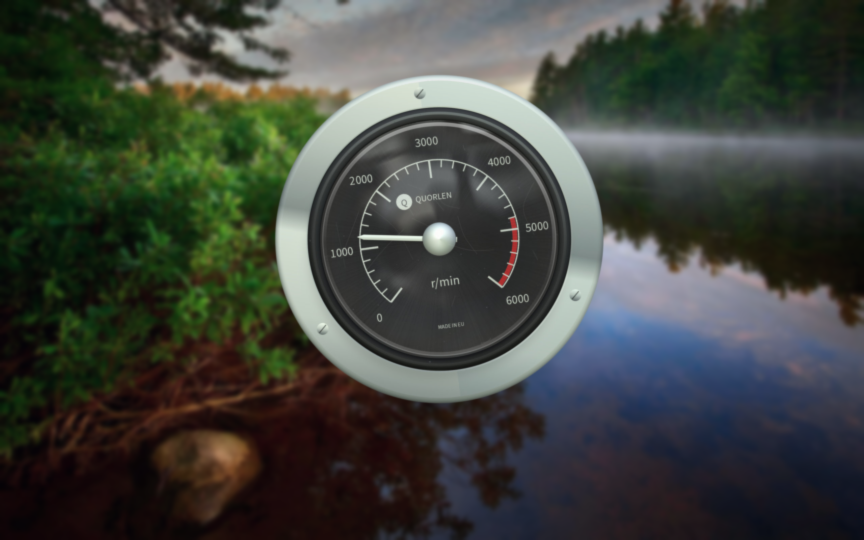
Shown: value=1200 unit=rpm
